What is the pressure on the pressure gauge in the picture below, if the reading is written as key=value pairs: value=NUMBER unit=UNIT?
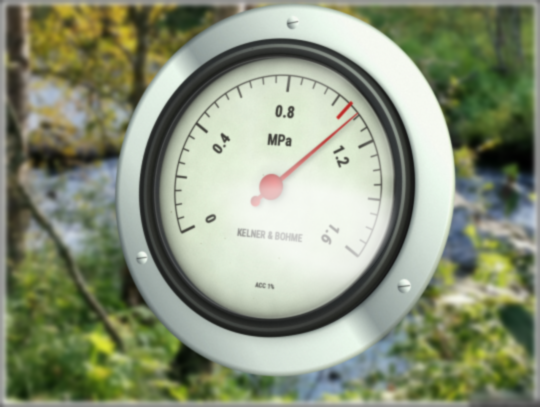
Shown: value=1.1 unit=MPa
